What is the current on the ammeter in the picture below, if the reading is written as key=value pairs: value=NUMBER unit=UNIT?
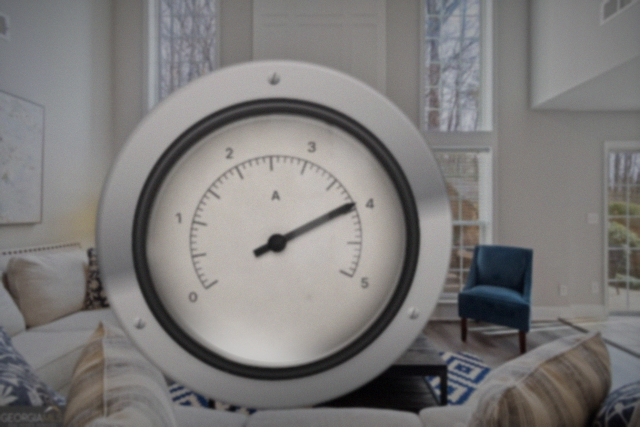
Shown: value=3.9 unit=A
